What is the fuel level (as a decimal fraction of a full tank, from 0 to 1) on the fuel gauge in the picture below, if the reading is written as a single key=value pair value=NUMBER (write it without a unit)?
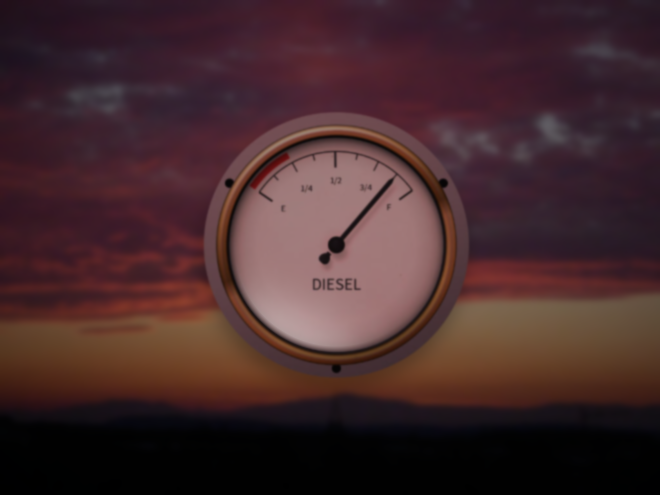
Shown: value=0.875
